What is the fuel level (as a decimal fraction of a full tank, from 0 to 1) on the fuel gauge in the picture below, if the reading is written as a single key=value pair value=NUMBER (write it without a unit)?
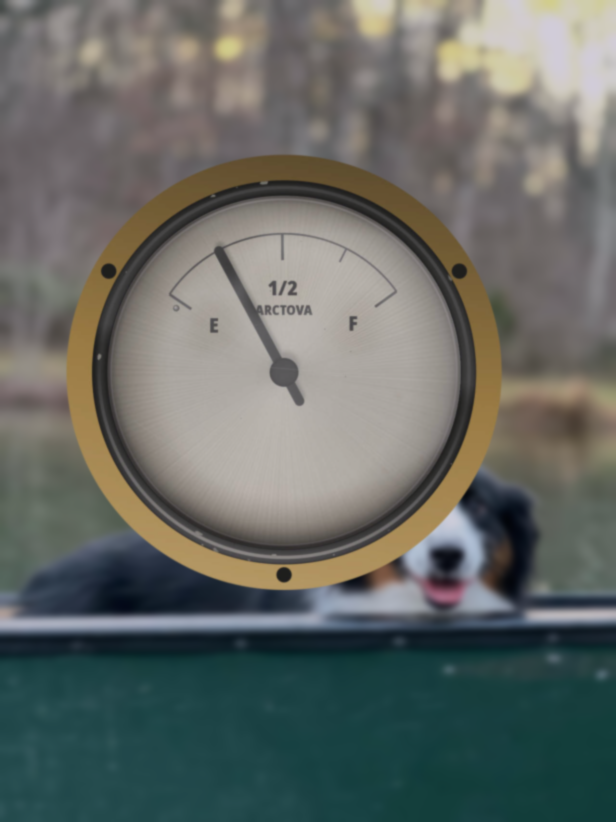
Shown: value=0.25
